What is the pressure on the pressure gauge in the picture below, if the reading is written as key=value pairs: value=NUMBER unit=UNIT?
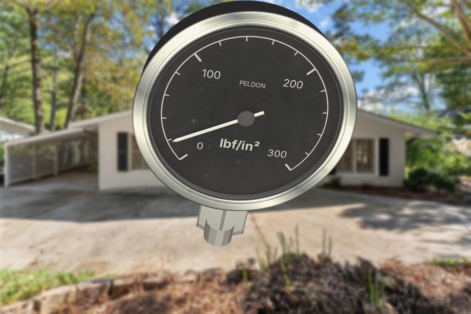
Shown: value=20 unit=psi
